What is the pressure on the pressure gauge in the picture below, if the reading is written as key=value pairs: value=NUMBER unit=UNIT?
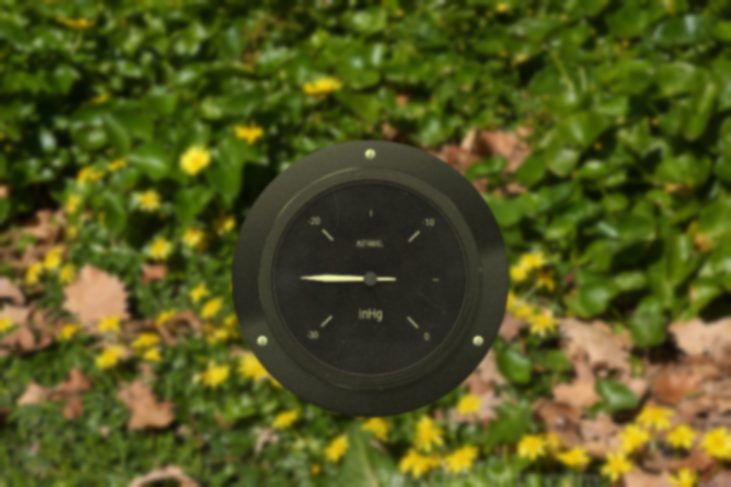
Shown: value=-25 unit=inHg
